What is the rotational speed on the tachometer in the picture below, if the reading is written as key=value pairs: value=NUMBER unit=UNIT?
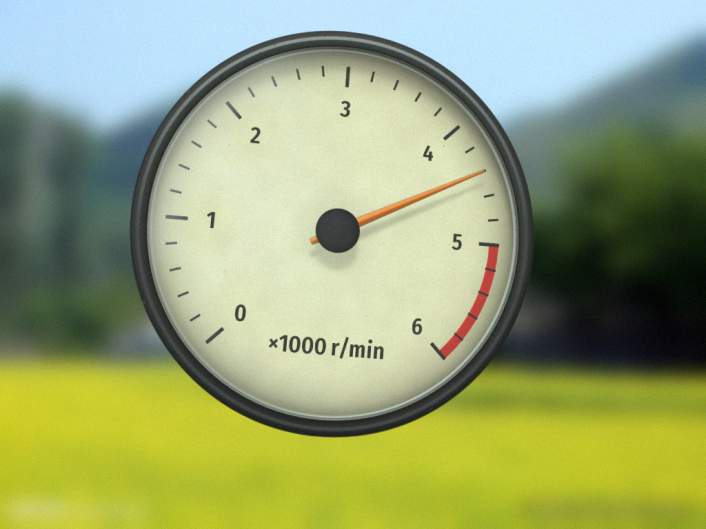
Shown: value=4400 unit=rpm
